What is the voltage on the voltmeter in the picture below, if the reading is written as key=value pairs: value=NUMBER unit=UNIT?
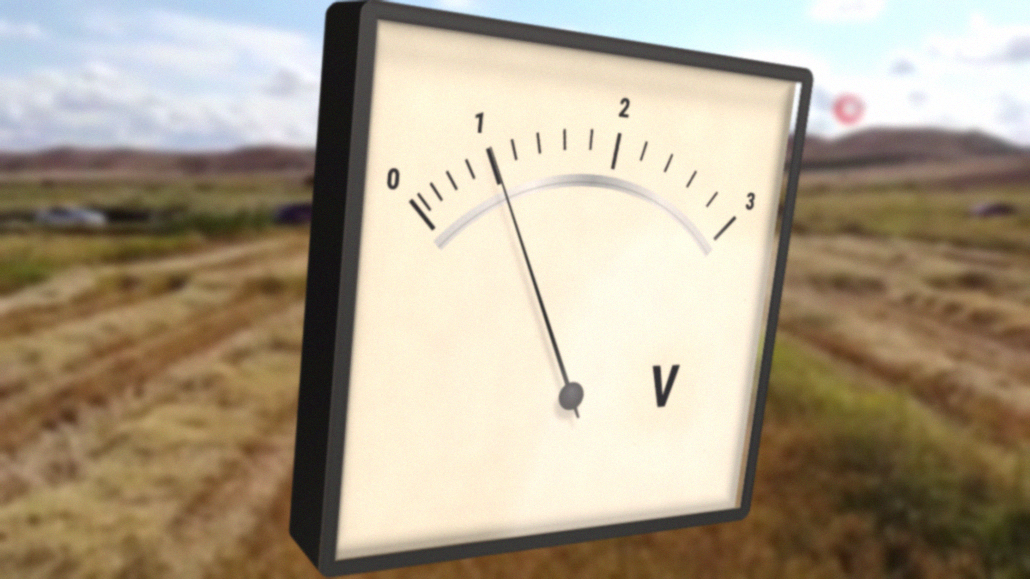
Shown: value=1 unit=V
